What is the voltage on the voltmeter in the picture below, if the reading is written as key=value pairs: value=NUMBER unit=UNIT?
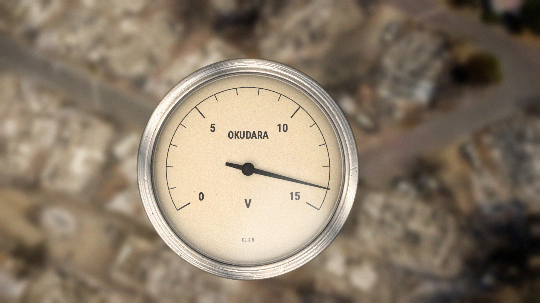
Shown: value=14 unit=V
